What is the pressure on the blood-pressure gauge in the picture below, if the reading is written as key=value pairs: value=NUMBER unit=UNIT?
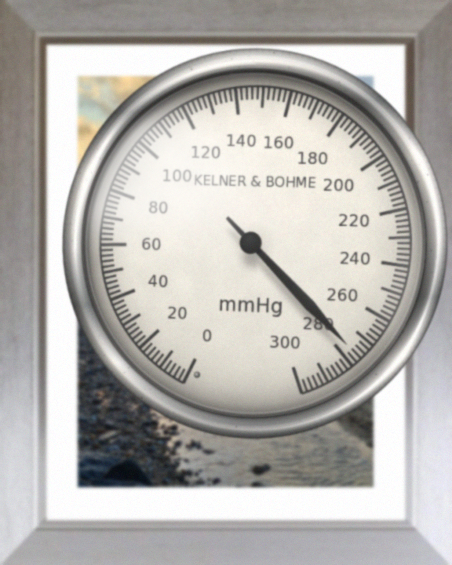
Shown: value=276 unit=mmHg
